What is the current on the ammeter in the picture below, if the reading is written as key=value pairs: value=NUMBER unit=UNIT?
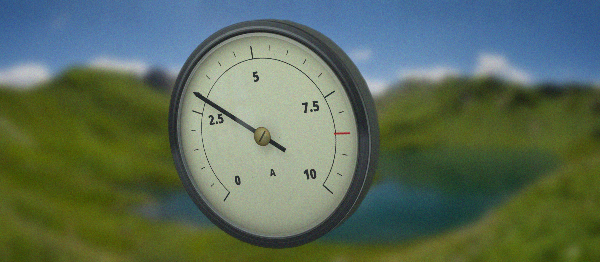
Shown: value=3 unit=A
